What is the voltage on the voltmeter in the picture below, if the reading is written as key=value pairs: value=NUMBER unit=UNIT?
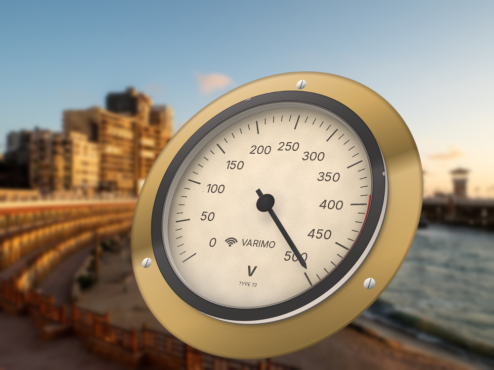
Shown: value=495 unit=V
